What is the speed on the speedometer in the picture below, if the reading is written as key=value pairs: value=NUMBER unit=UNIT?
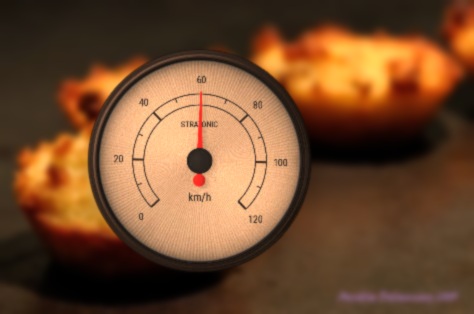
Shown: value=60 unit=km/h
